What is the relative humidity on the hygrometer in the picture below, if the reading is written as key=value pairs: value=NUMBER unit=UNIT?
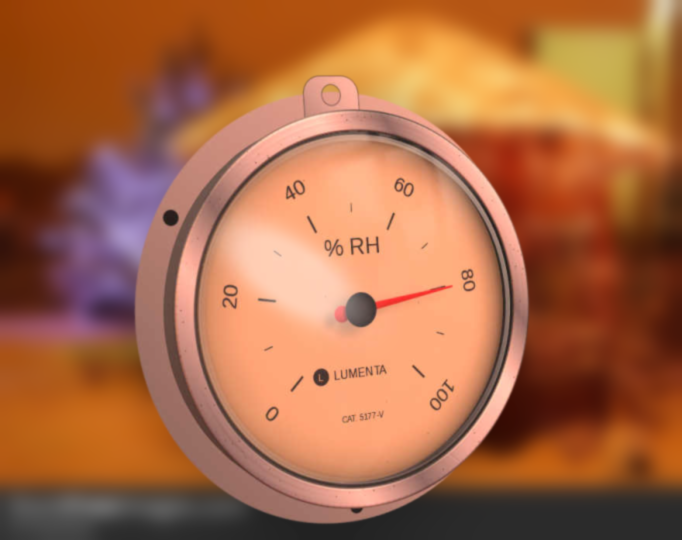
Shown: value=80 unit=%
